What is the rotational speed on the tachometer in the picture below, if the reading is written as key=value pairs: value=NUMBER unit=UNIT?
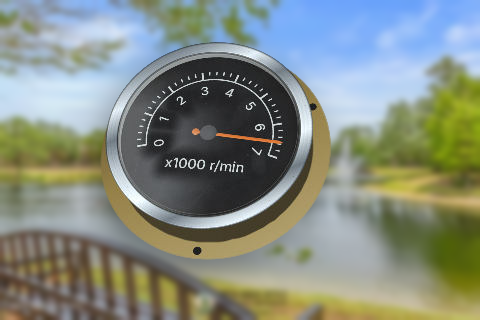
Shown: value=6600 unit=rpm
